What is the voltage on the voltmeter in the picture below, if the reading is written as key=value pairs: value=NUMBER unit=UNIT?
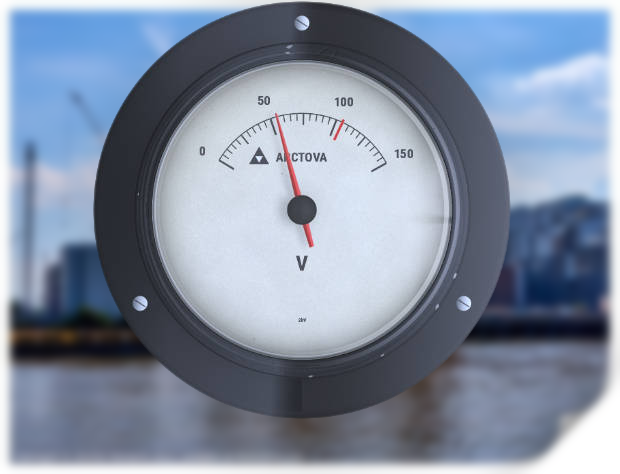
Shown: value=55 unit=V
